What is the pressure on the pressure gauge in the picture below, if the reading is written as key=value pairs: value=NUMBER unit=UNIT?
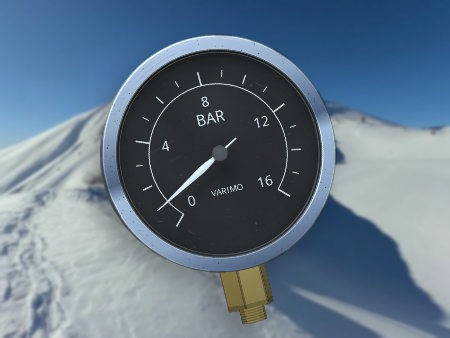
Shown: value=1 unit=bar
